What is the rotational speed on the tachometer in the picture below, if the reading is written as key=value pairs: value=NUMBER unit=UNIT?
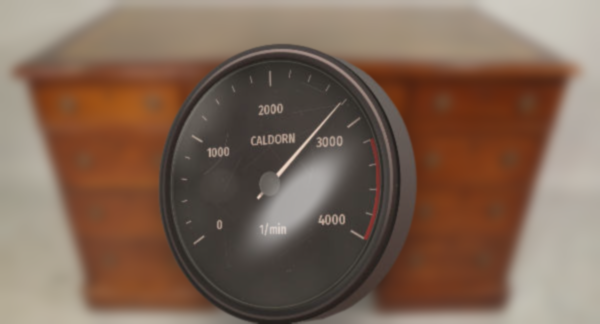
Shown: value=2800 unit=rpm
